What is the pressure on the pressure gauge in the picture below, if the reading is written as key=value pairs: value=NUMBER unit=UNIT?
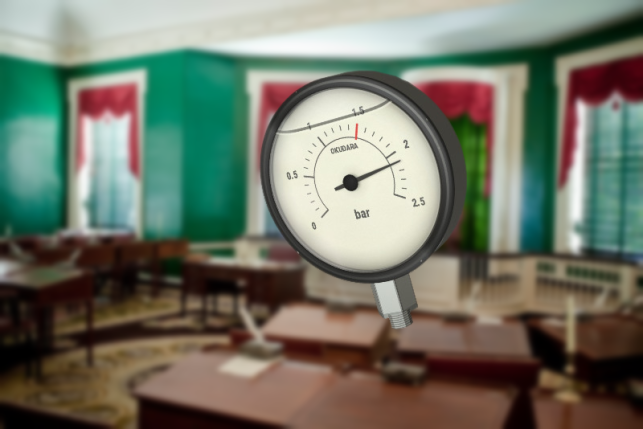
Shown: value=2.1 unit=bar
